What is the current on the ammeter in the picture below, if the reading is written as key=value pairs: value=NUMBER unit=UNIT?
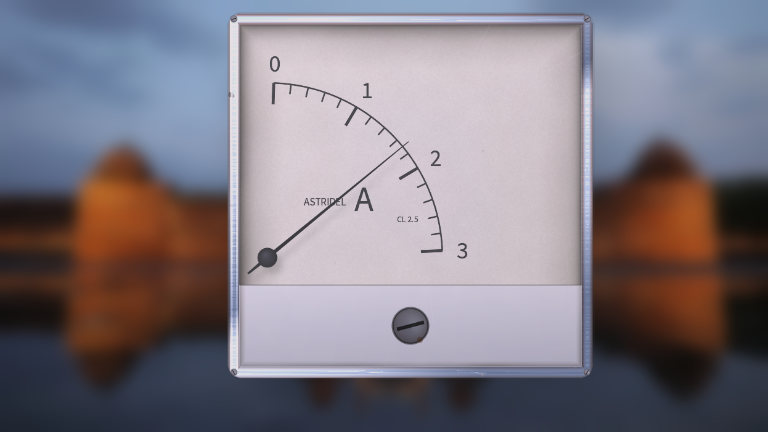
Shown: value=1.7 unit=A
